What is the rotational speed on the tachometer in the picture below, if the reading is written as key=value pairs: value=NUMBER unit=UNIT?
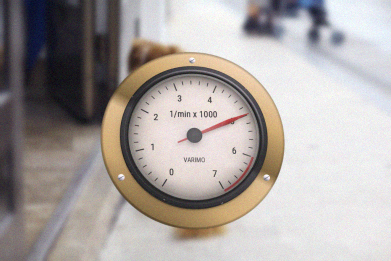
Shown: value=5000 unit=rpm
